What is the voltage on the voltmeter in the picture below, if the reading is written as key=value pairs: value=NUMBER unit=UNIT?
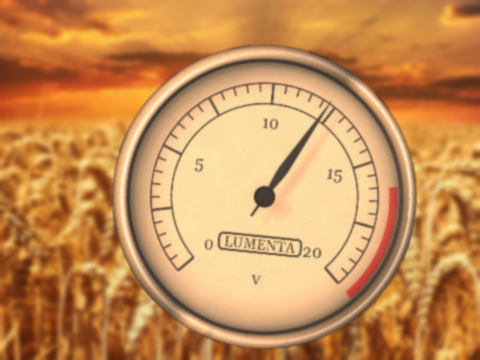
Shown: value=12.25 unit=V
